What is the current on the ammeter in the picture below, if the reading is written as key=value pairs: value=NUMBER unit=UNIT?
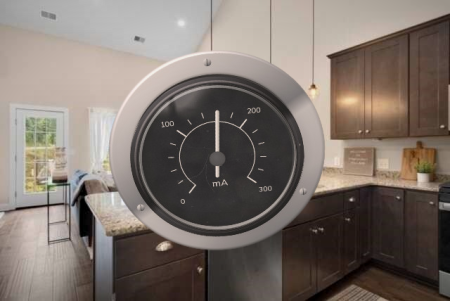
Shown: value=160 unit=mA
